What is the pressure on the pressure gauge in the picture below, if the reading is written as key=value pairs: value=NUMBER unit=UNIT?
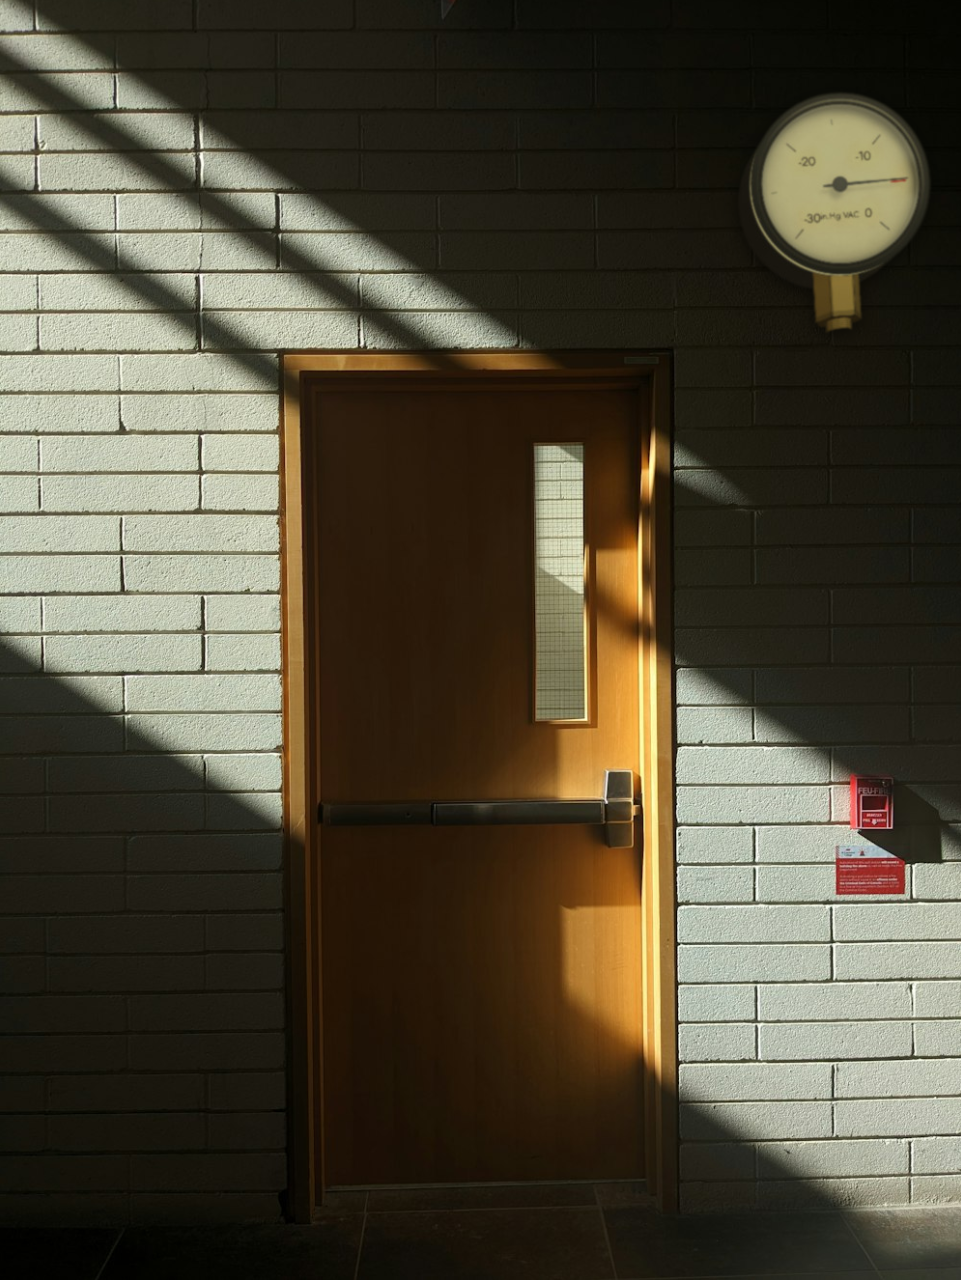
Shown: value=-5 unit=inHg
